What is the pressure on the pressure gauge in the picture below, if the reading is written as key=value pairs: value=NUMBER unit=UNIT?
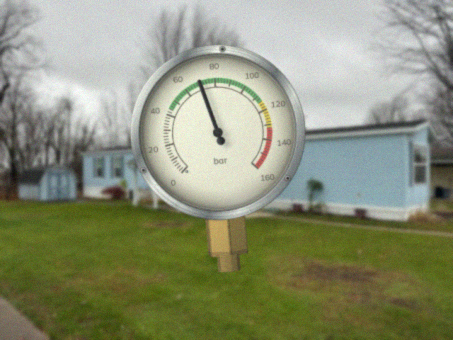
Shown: value=70 unit=bar
